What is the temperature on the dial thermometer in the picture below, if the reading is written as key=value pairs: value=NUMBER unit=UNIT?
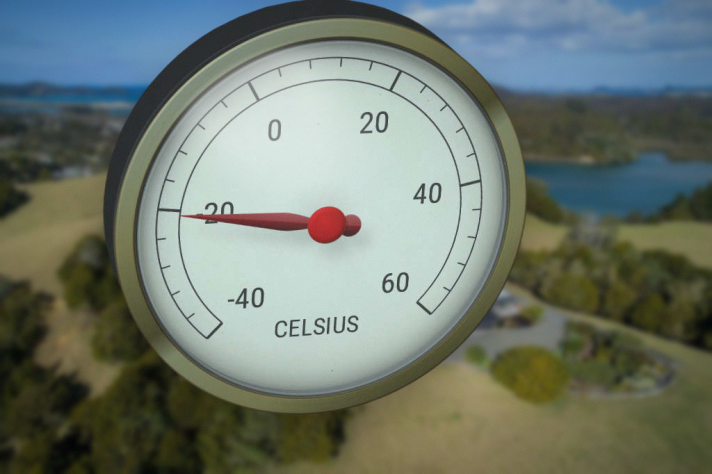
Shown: value=-20 unit=°C
